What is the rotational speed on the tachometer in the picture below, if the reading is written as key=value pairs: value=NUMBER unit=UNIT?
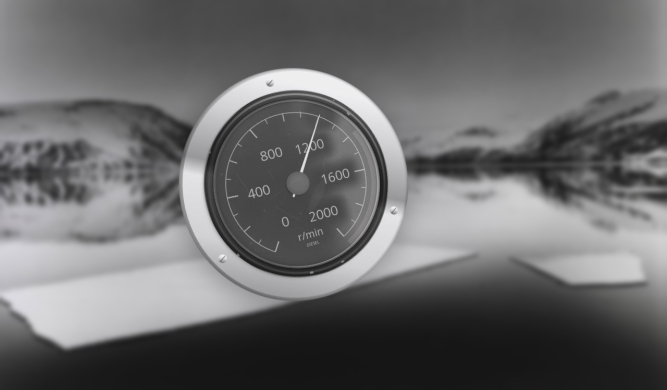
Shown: value=1200 unit=rpm
